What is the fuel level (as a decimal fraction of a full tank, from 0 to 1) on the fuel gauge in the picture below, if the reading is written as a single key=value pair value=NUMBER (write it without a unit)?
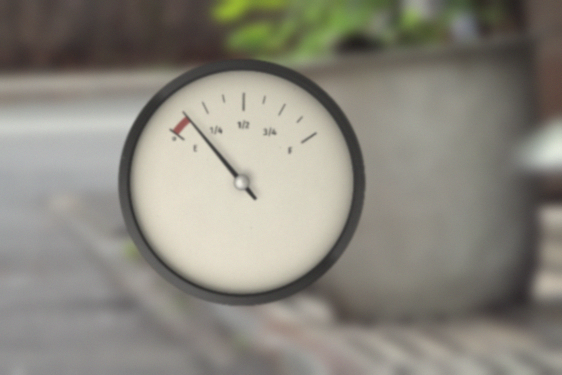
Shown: value=0.125
